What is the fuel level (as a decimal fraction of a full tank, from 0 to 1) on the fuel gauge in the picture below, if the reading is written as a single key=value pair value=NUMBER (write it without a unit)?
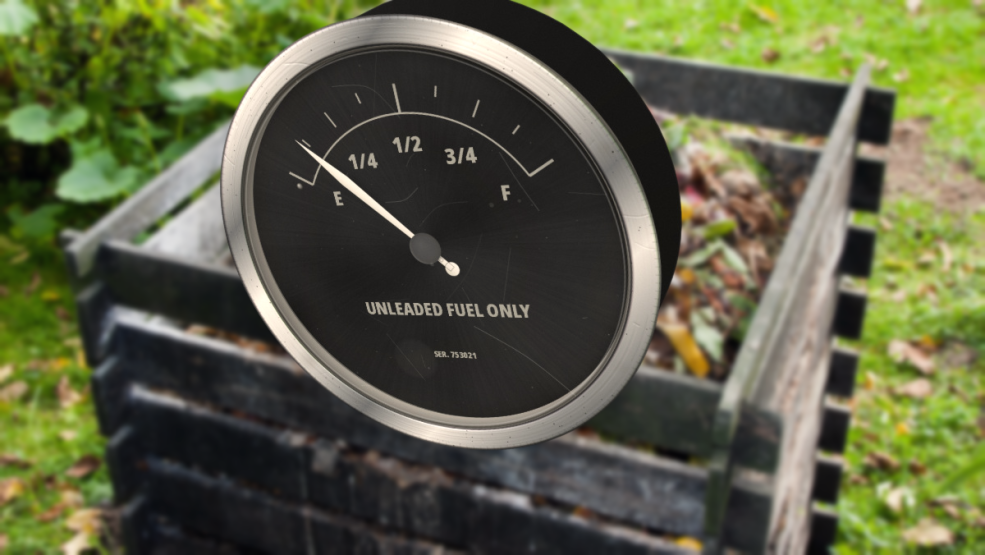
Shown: value=0.125
